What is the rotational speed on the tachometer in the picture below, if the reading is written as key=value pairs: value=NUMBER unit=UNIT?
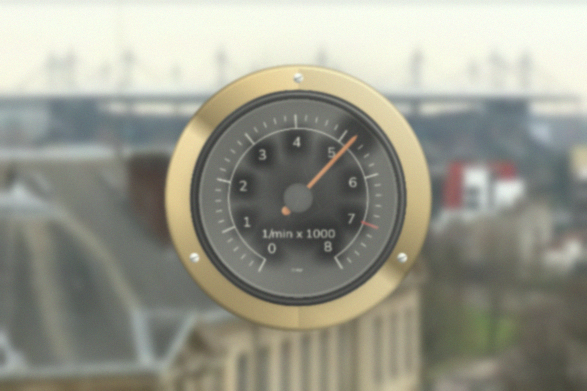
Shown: value=5200 unit=rpm
